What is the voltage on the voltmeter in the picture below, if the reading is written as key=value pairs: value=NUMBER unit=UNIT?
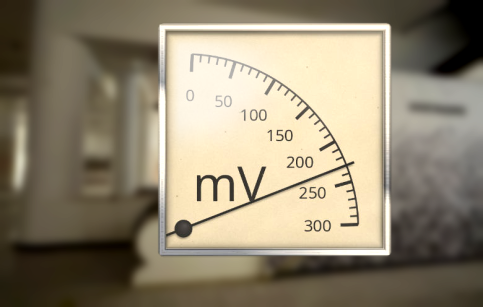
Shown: value=230 unit=mV
